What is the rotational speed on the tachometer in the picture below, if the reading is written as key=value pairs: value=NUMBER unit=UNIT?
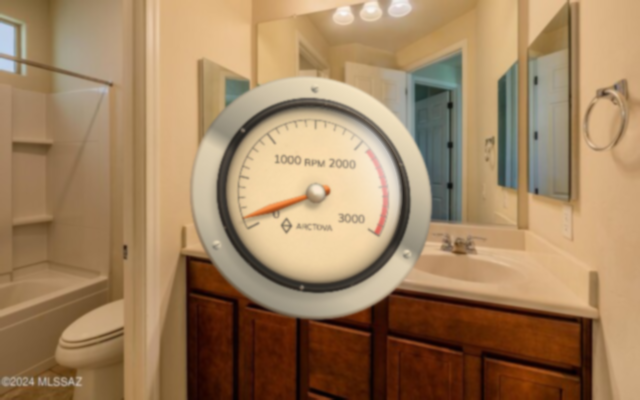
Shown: value=100 unit=rpm
